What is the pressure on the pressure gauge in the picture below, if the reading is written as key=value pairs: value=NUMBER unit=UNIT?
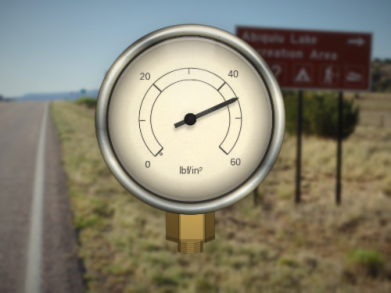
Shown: value=45 unit=psi
